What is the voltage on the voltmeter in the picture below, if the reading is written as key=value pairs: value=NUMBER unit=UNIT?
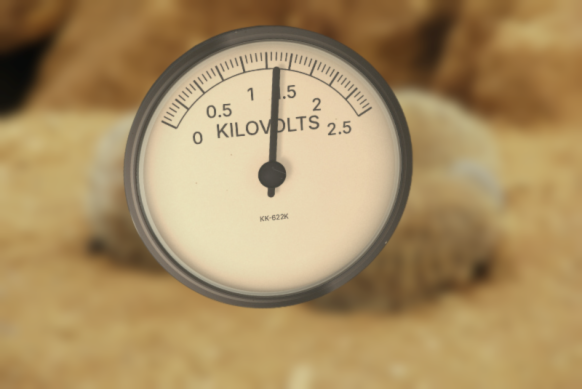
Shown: value=1.35 unit=kV
